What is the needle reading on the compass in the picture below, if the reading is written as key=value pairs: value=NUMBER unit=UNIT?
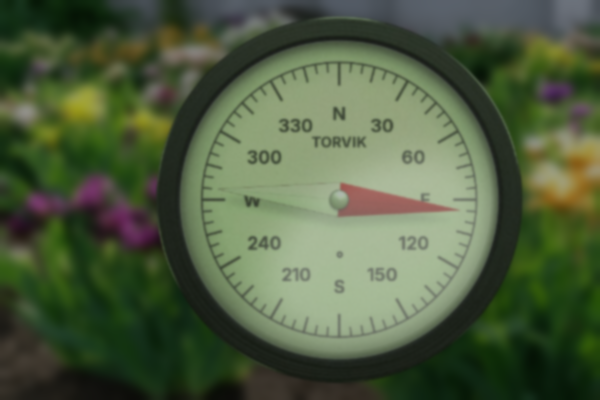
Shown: value=95 unit=°
